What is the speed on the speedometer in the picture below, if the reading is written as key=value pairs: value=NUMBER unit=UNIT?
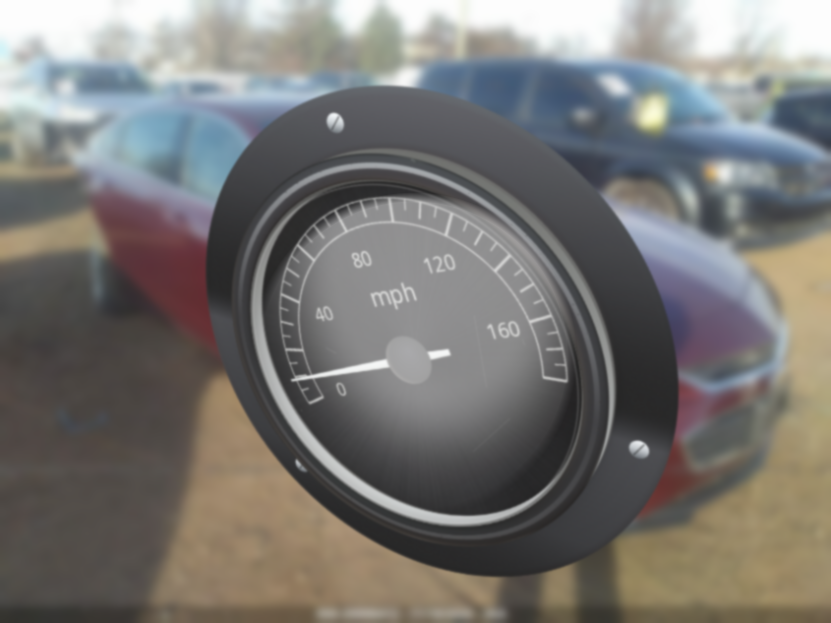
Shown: value=10 unit=mph
